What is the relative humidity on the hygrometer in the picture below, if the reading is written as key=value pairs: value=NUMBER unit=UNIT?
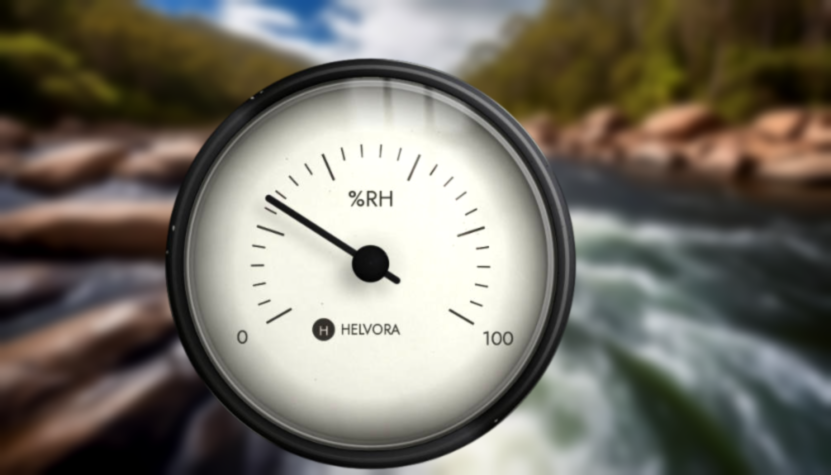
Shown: value=26 unit=%
